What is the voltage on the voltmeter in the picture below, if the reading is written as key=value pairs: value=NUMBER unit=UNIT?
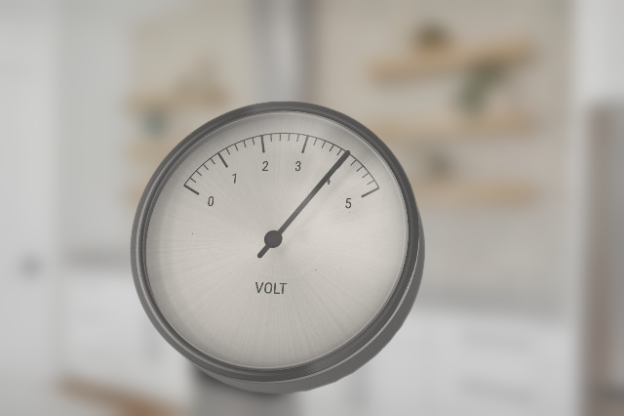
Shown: value=4 unit=V
